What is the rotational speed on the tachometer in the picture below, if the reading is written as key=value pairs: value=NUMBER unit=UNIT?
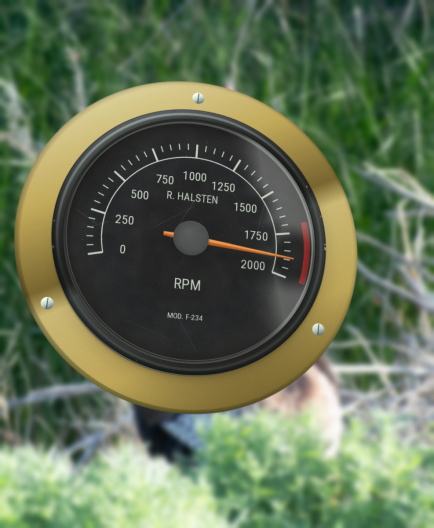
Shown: value=1900 unit=rpm
